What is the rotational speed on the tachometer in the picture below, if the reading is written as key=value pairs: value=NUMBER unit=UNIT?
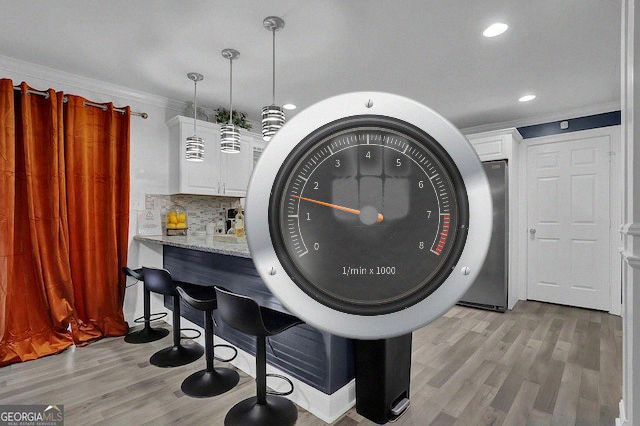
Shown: value=1500 unit=rpm
